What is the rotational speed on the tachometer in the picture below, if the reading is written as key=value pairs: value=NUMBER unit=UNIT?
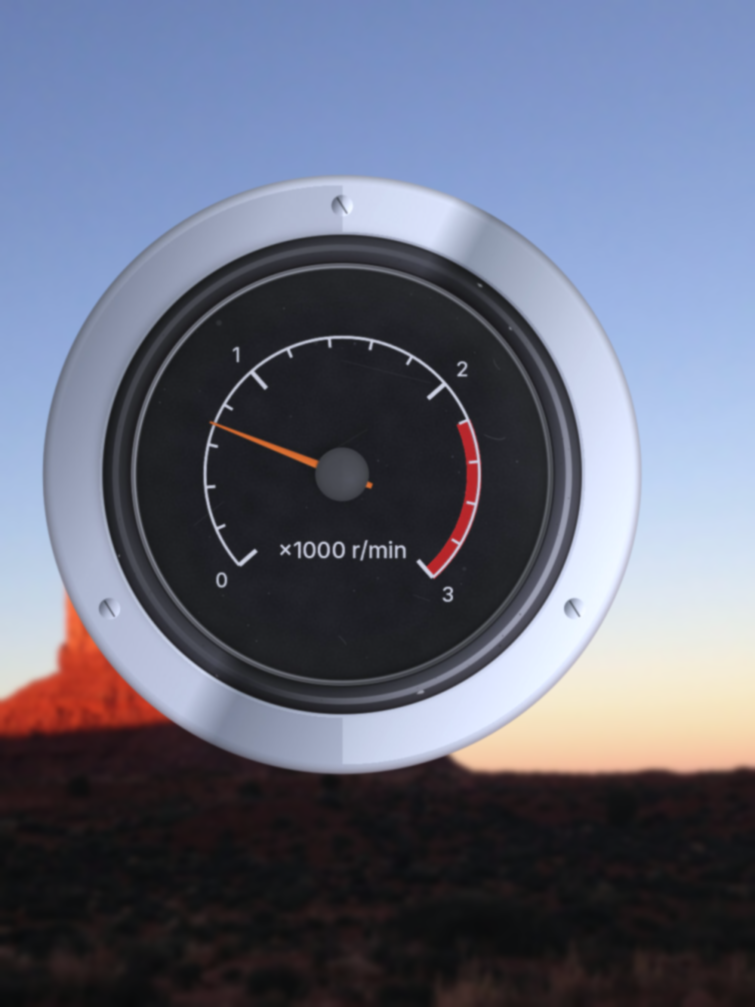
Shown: value=700 unit=rpm
